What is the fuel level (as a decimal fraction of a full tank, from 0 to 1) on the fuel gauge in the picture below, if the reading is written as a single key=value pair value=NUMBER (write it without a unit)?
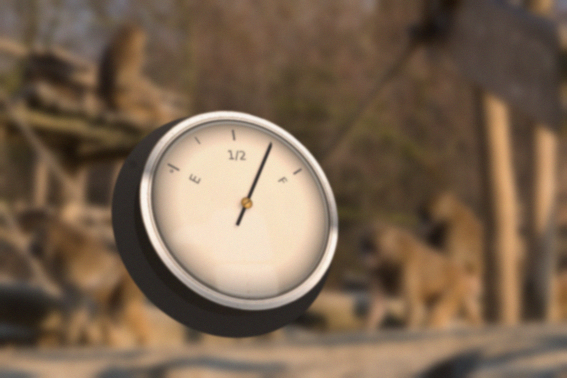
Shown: value=0.75
